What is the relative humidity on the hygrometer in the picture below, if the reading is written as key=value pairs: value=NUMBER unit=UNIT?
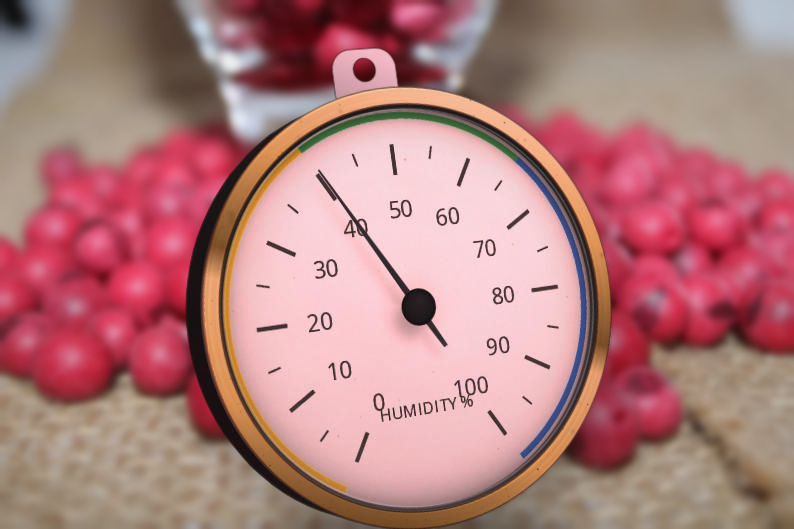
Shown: value=40 unit=%
